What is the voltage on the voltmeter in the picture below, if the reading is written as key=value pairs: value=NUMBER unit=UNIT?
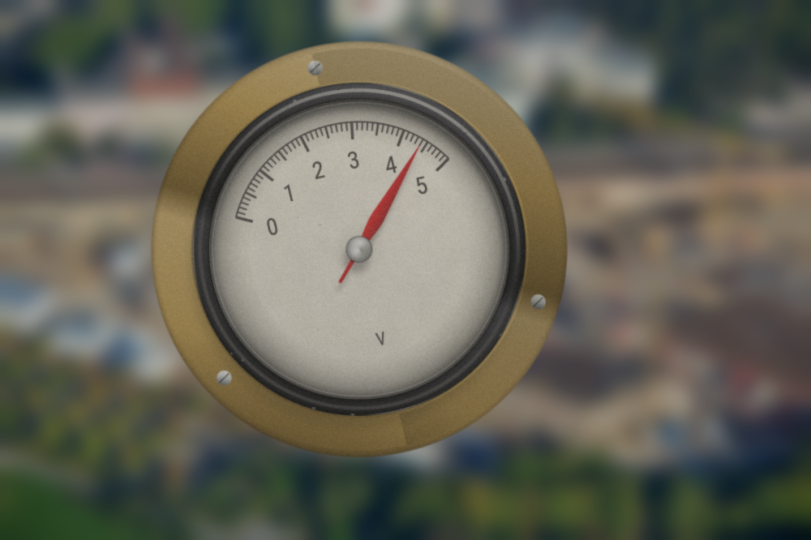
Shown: value=4.4 unit=V
